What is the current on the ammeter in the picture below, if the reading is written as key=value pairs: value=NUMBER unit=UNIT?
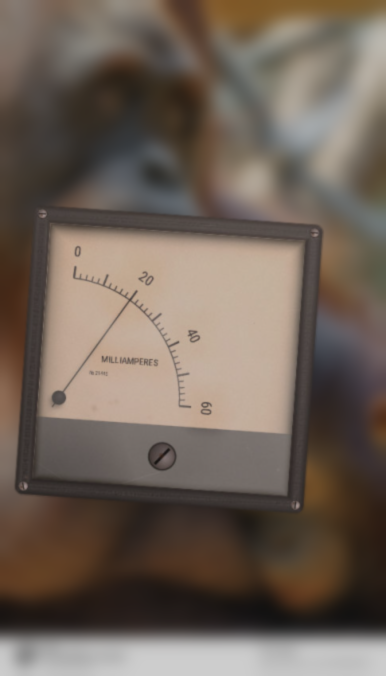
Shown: value=20 unit=mA
